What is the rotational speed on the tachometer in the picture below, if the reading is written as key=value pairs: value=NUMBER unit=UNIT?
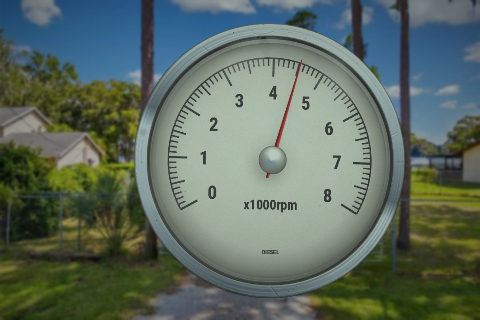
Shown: value=4500 unit=rpm
